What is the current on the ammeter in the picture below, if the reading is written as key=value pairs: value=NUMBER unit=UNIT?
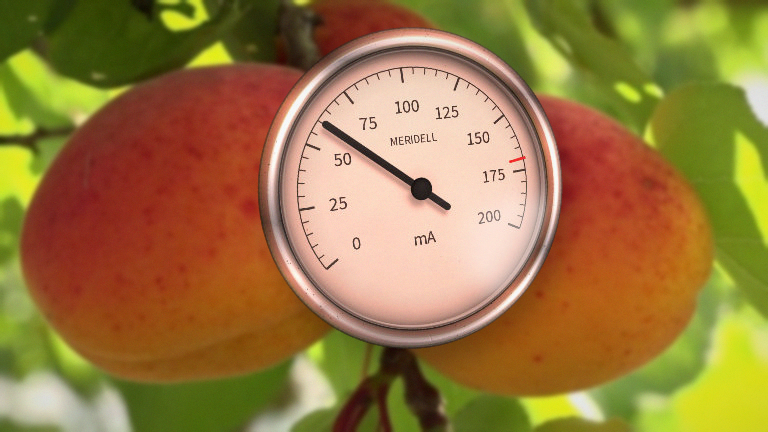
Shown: value=60 unit=mA
